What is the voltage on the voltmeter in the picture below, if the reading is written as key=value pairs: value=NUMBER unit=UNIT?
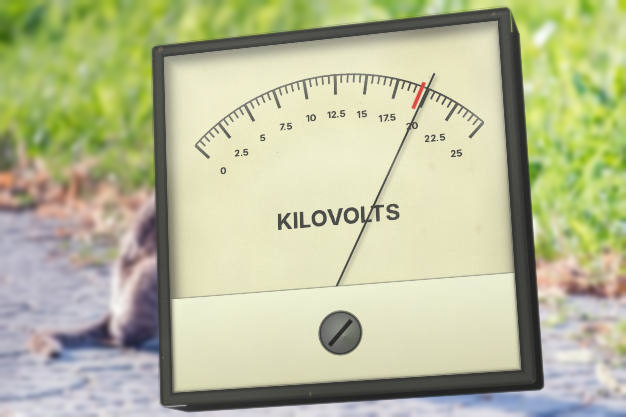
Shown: value=20 unit=kV
